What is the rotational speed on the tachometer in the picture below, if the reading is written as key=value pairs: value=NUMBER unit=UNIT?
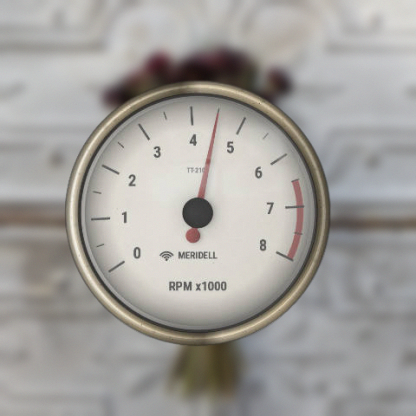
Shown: value=4500 unit=rpm
